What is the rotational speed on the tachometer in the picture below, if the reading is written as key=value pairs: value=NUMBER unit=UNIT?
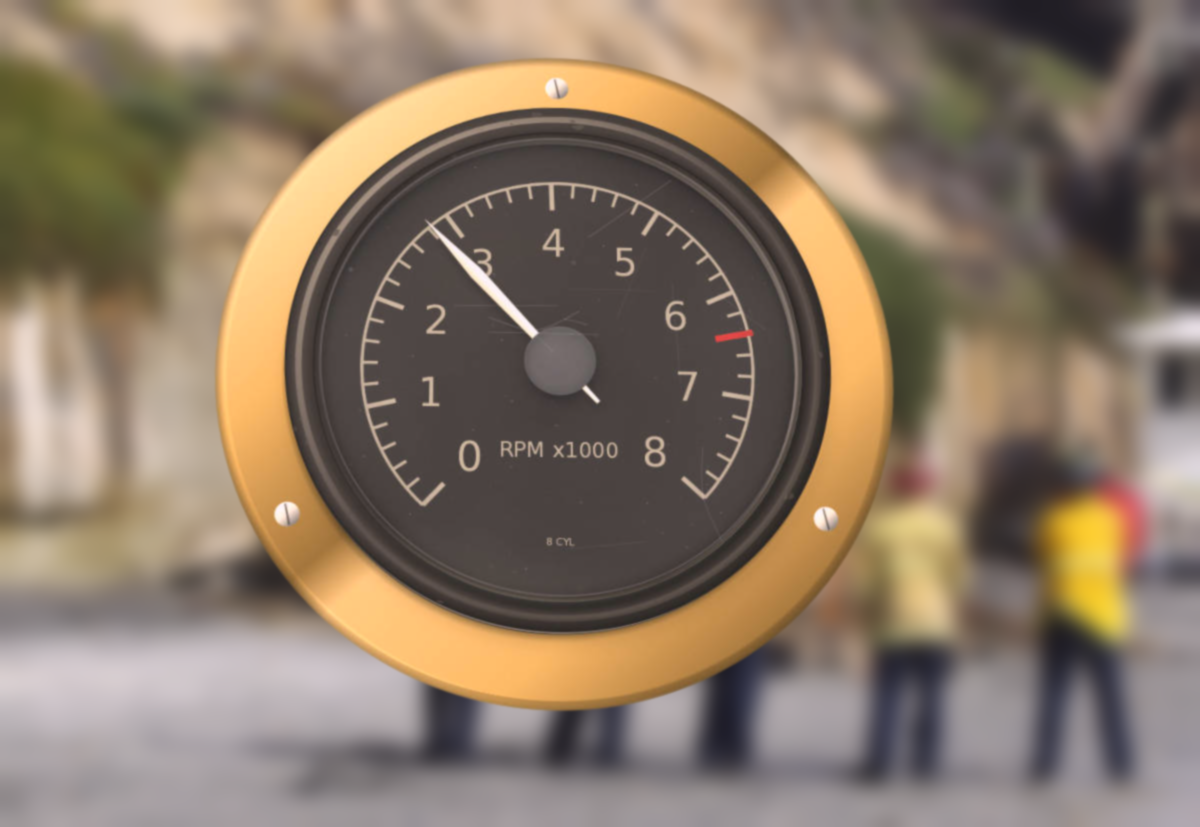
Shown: value=2800 unit=rpm
